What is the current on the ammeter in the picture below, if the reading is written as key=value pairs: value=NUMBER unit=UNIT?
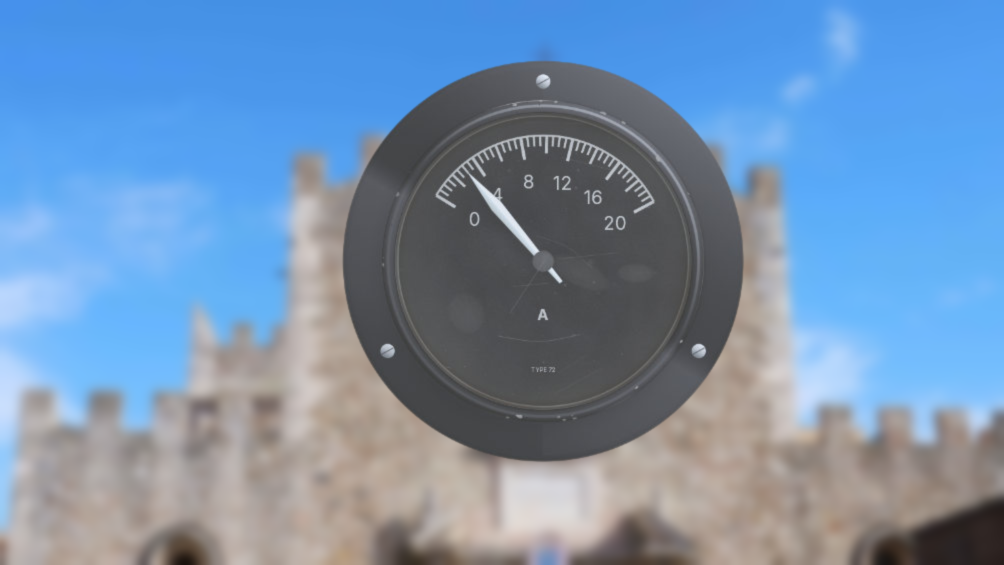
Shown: value=3 unit=A
